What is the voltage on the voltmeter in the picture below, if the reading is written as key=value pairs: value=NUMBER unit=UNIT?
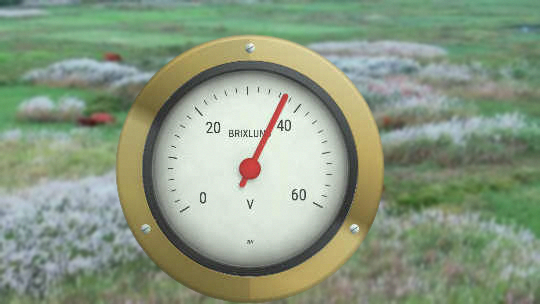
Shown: value=37 unit=V
